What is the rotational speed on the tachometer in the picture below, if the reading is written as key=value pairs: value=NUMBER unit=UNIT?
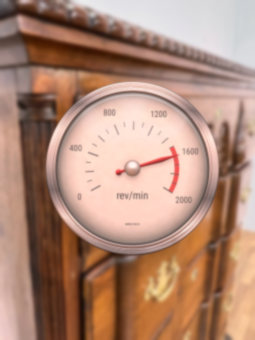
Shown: value=1600 unit=rpm
